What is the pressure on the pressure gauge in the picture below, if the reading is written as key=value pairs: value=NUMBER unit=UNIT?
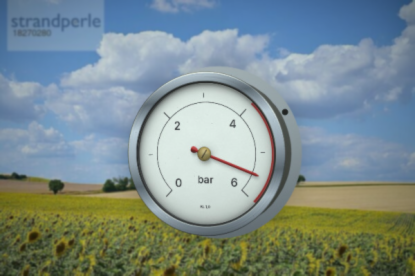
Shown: value=5.5 unit=bar
